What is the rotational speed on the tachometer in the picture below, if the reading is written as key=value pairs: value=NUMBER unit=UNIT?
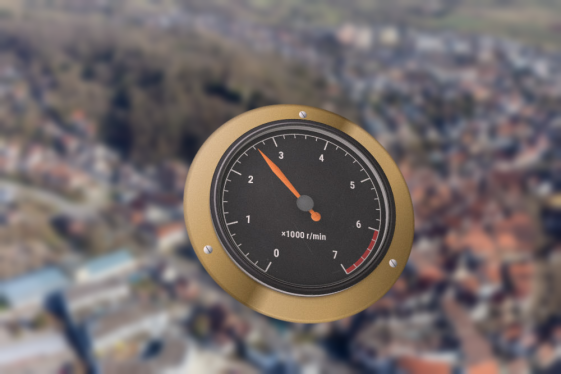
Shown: value=2600 unit=rpm
